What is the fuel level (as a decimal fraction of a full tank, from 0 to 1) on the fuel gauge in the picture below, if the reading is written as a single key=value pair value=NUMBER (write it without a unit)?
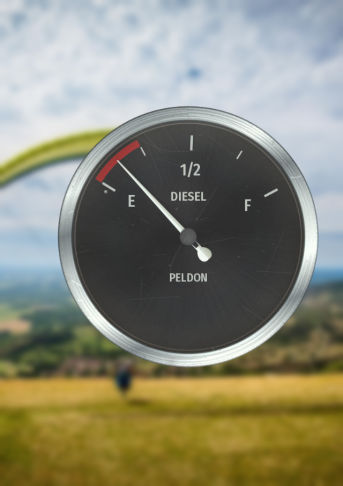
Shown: value=0.125
